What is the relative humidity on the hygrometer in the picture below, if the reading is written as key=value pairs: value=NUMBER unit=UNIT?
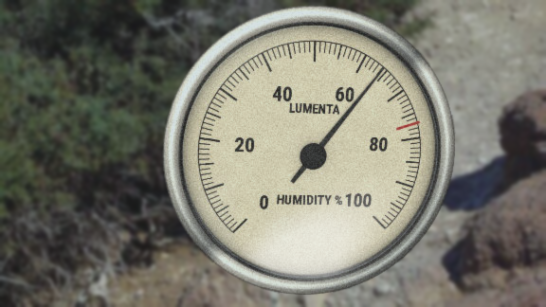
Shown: value=64 unit=%
